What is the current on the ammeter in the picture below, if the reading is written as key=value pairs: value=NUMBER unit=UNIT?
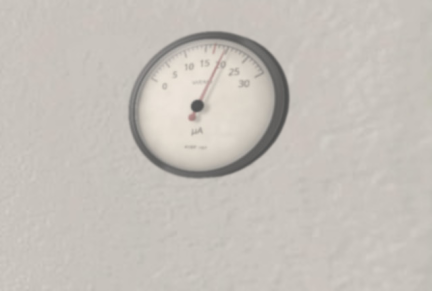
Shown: value=20 unit=µA
